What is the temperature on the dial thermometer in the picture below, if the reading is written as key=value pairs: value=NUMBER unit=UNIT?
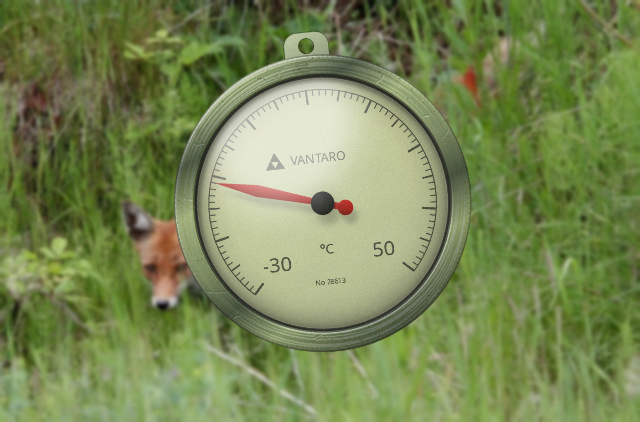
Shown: value=-11 unit=°C
